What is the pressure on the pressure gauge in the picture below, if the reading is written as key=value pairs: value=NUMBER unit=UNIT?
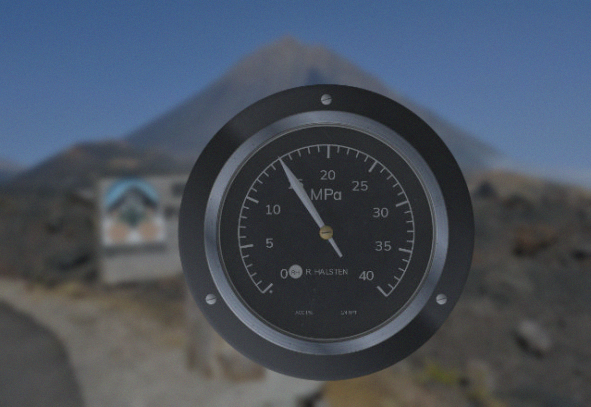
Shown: value=15 unit=MPa
